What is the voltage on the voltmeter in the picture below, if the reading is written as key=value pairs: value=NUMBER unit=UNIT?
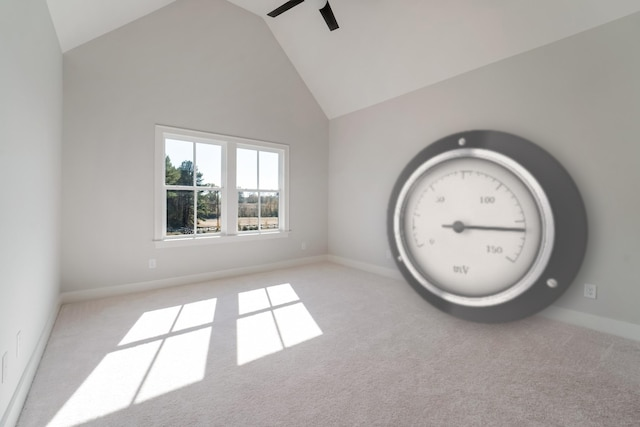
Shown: value=130 unit=mV
